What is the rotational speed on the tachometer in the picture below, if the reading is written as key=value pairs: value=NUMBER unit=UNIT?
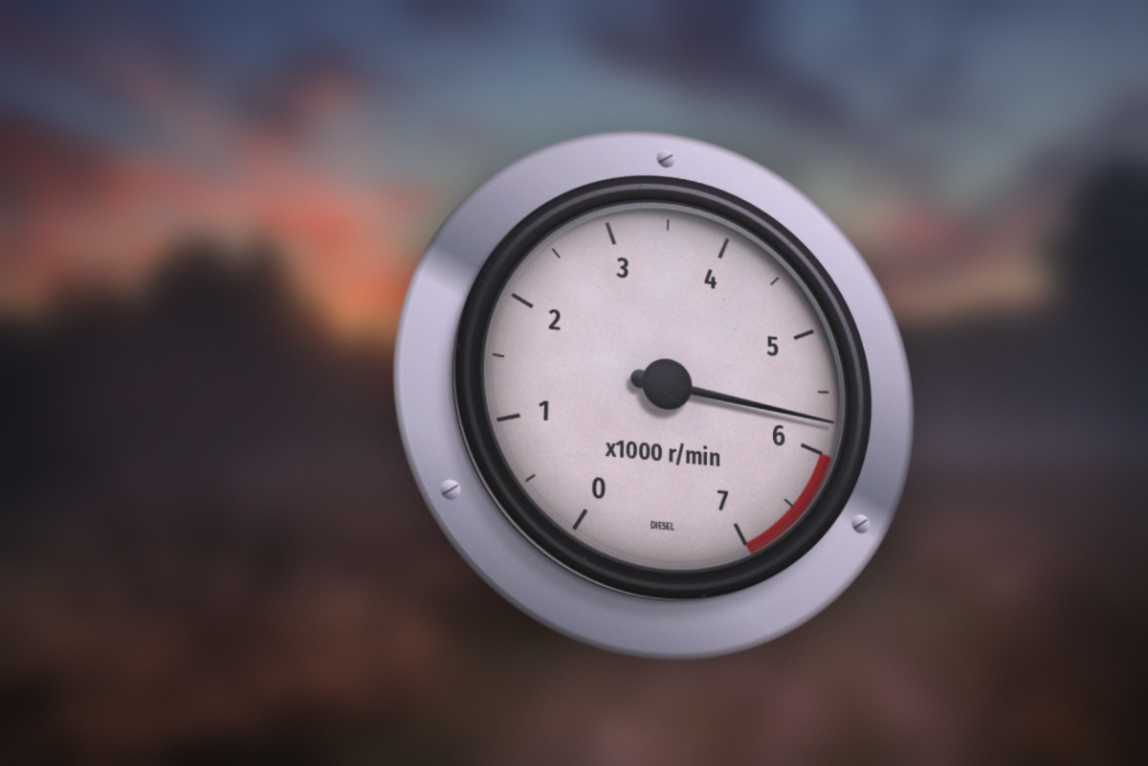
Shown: value=5750 unit=rpm
